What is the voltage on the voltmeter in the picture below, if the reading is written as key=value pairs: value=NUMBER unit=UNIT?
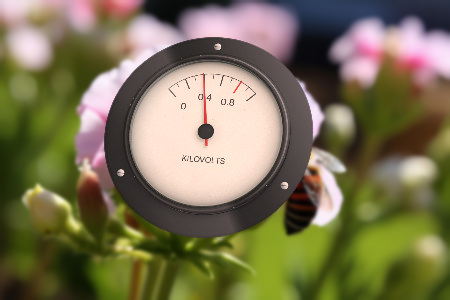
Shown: value=0.4 unit=kV
